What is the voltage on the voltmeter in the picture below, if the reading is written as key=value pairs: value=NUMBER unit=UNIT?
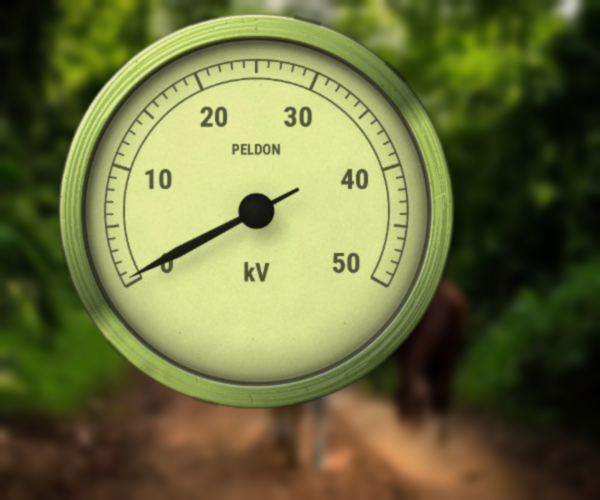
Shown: value=0.5 unit=kV
